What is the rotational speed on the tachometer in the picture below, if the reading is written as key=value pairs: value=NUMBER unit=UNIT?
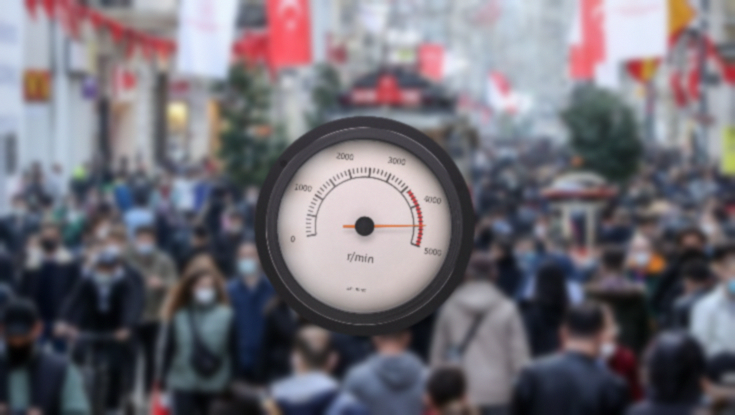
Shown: value=4500 unit=rpm
